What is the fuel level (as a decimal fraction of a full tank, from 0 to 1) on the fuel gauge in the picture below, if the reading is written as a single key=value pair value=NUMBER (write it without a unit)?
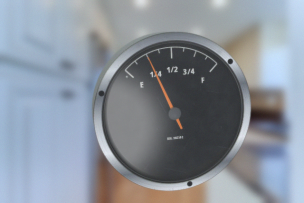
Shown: value=0.25
